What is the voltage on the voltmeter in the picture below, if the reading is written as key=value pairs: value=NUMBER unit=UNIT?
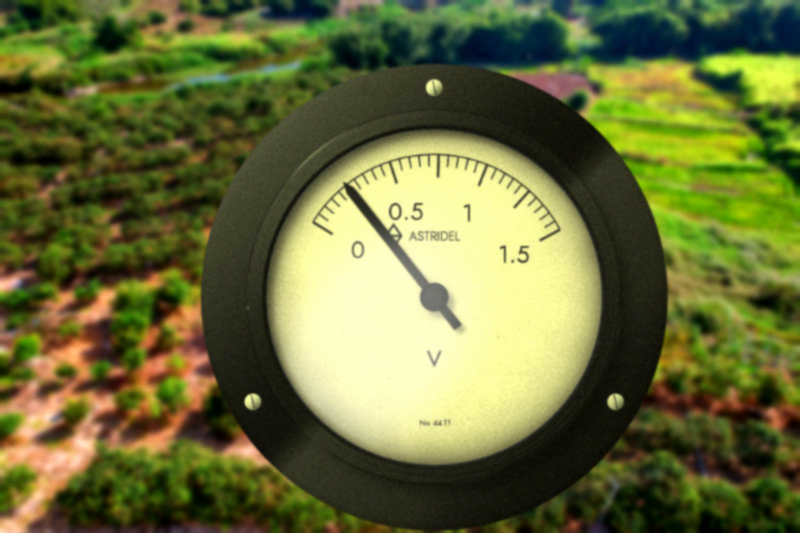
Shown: value=0.25 unit=V
